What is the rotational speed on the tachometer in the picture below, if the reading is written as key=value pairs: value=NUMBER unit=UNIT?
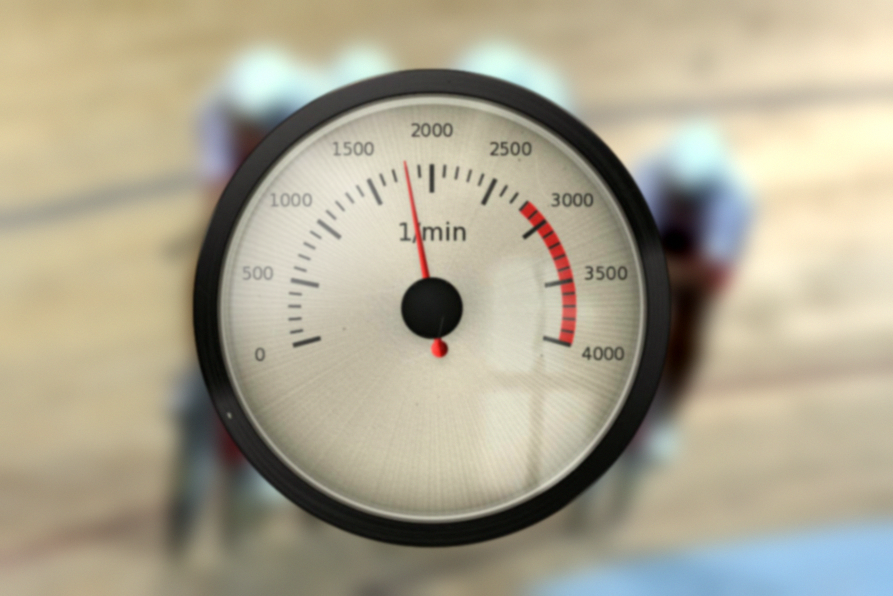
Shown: value=1800 unit=rpm
